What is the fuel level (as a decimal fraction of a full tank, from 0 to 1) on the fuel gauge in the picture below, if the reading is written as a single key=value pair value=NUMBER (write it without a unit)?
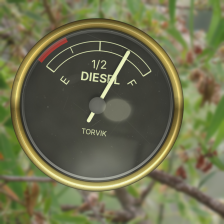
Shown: value=0.75
